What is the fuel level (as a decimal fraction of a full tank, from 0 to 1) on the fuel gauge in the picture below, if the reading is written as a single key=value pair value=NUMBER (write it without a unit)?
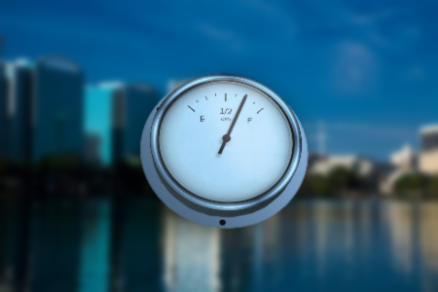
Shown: value=0.75
